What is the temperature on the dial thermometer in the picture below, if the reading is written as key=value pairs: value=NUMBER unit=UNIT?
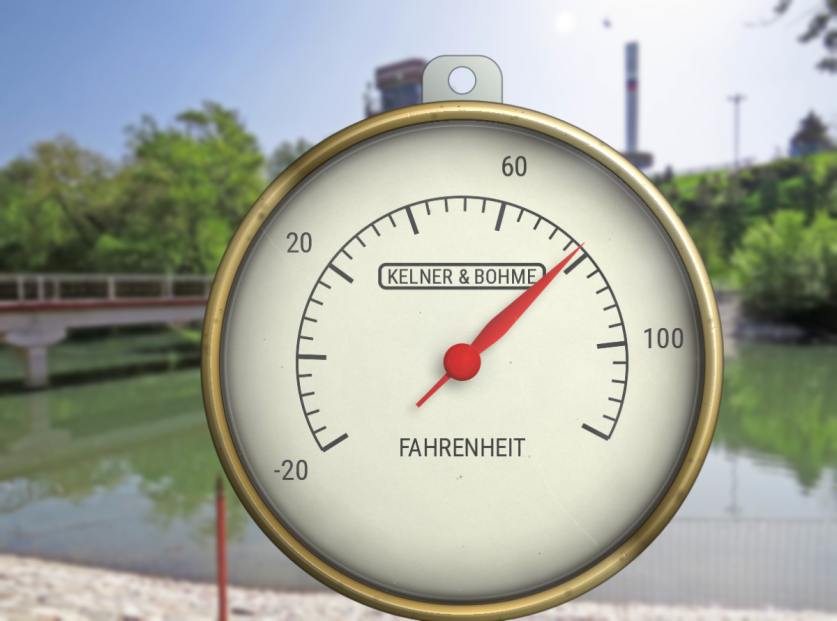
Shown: value=78 unit=°F
